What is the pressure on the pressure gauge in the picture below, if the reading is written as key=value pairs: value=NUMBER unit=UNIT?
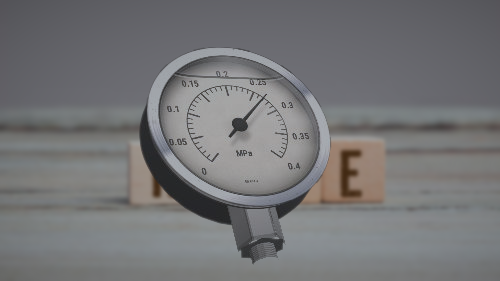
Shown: value=0.27 unit=MPa
